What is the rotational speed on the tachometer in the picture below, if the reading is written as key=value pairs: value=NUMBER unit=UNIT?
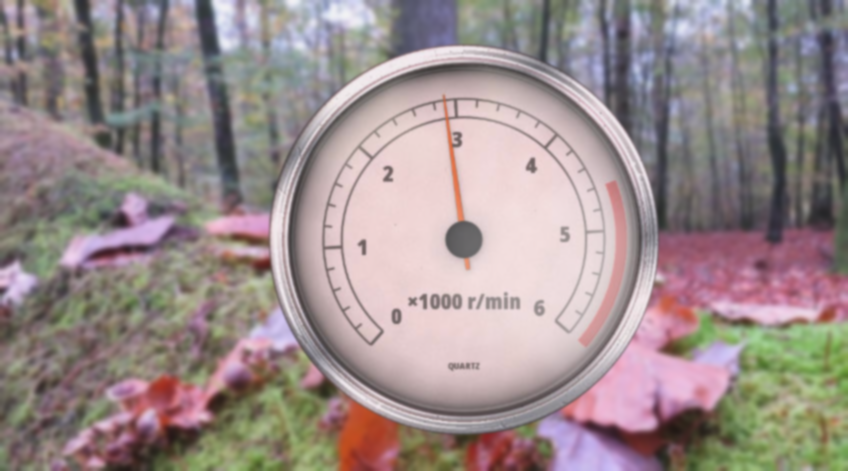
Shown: value=2900 unit=rpm
